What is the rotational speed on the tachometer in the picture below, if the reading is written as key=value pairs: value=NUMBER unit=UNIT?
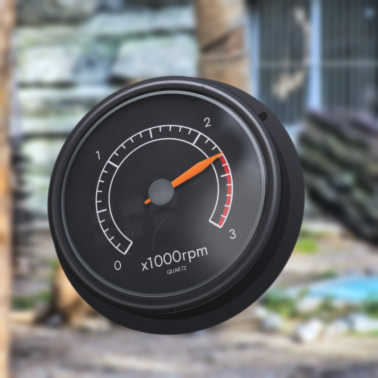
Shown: value=2300 unit=rpm
